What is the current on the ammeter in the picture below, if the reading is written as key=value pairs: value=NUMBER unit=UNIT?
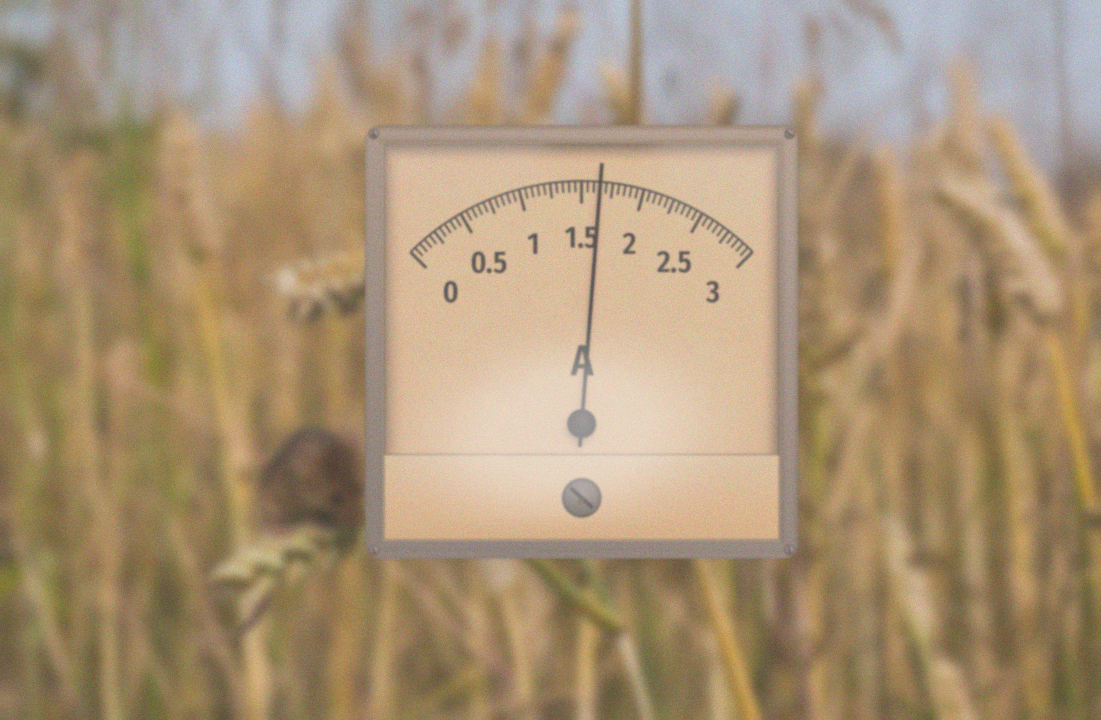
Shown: value=1.65 unit=A
